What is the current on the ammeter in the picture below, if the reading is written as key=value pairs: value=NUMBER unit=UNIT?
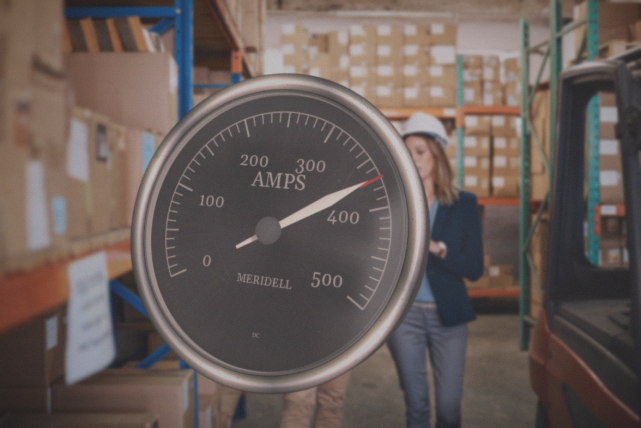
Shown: value=370 unit=A
